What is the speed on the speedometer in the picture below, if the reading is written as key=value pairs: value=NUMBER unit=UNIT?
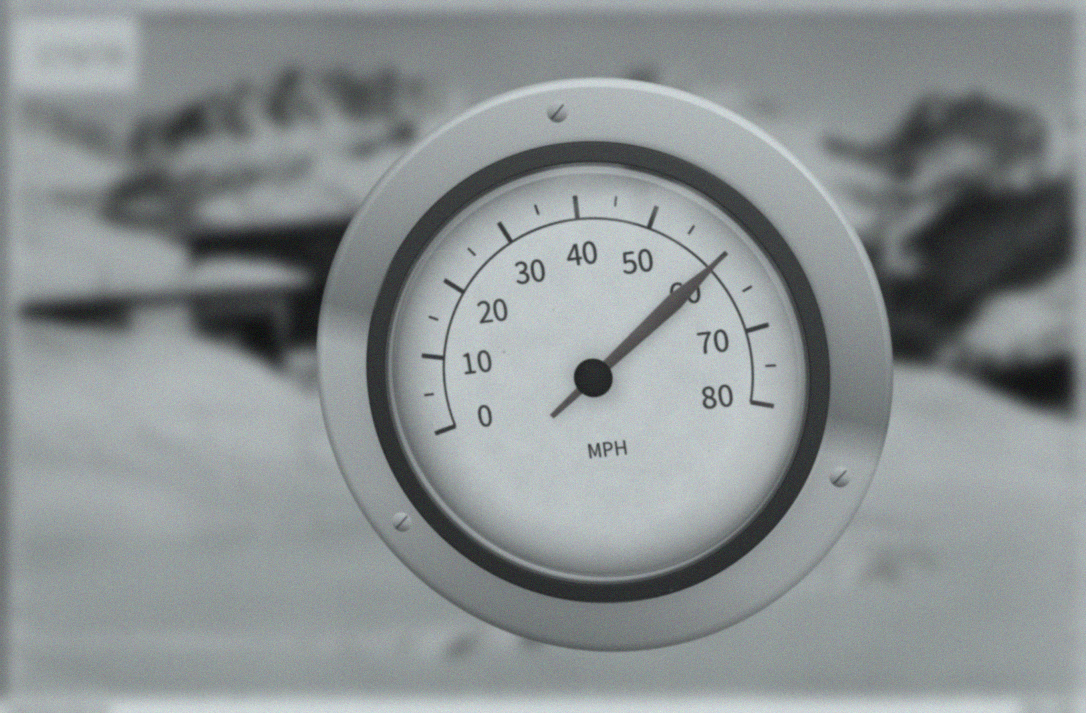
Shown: value=60 unit=mph
